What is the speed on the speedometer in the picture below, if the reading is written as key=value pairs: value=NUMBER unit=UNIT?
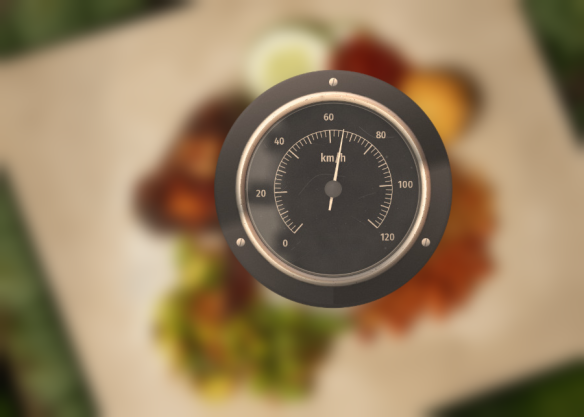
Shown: value=66 unit=km/h
